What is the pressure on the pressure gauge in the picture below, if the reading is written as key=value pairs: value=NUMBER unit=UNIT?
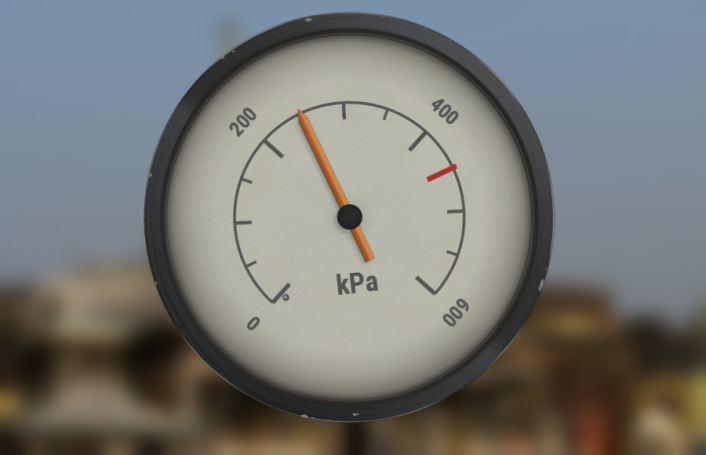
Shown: value=250 unit=kPa
